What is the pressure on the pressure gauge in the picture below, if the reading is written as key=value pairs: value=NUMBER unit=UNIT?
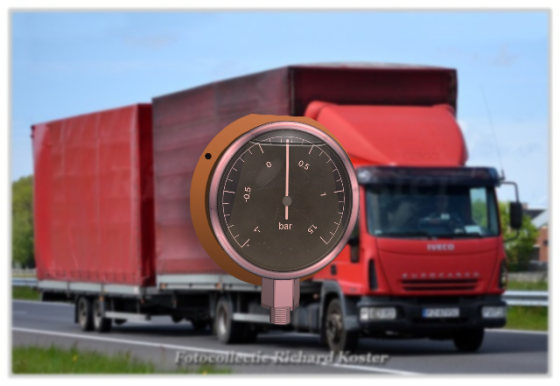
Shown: value=0.25 unit=bar
